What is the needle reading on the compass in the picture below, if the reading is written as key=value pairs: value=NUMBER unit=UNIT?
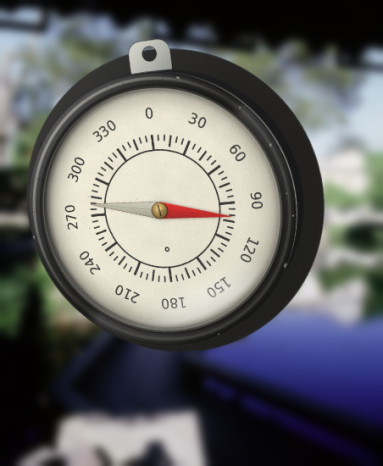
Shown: value=100 unit=°
